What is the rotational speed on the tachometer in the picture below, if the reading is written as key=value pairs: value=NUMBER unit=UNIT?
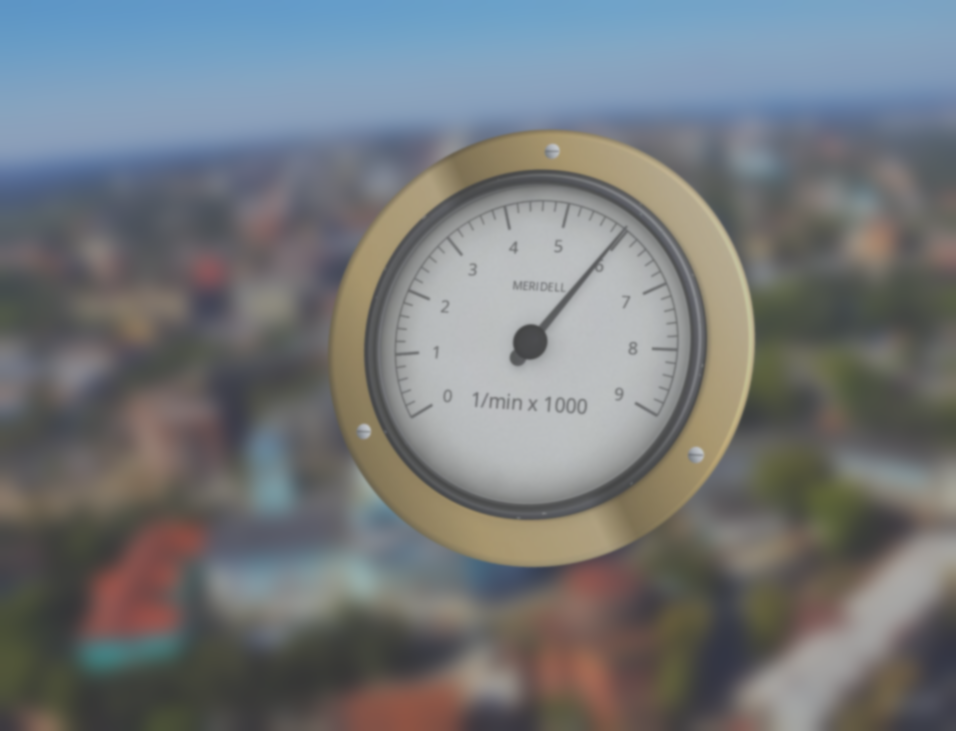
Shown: value=6000 unit=rpm
